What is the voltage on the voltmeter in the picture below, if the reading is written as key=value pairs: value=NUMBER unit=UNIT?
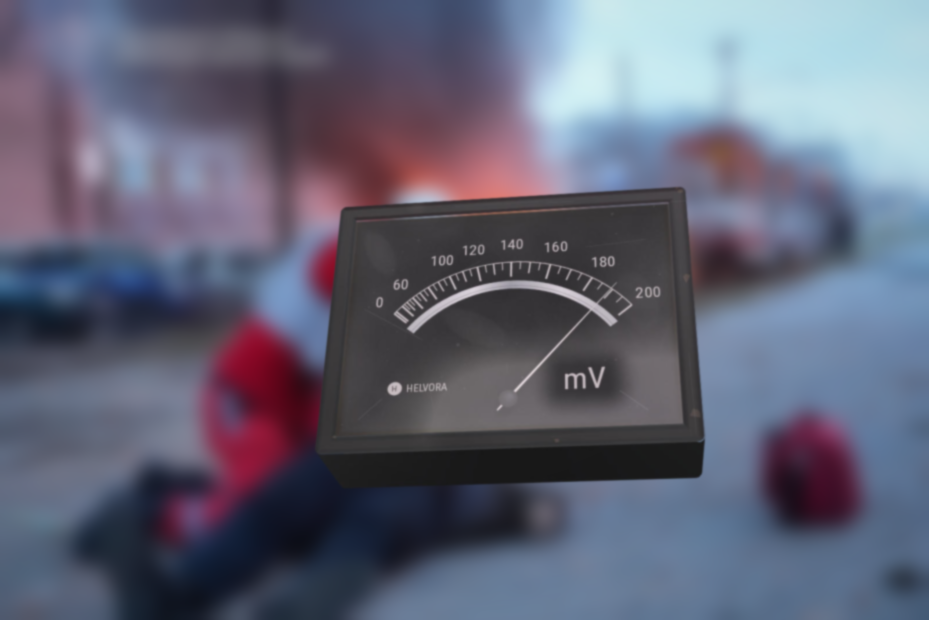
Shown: value=190 unit=mV
